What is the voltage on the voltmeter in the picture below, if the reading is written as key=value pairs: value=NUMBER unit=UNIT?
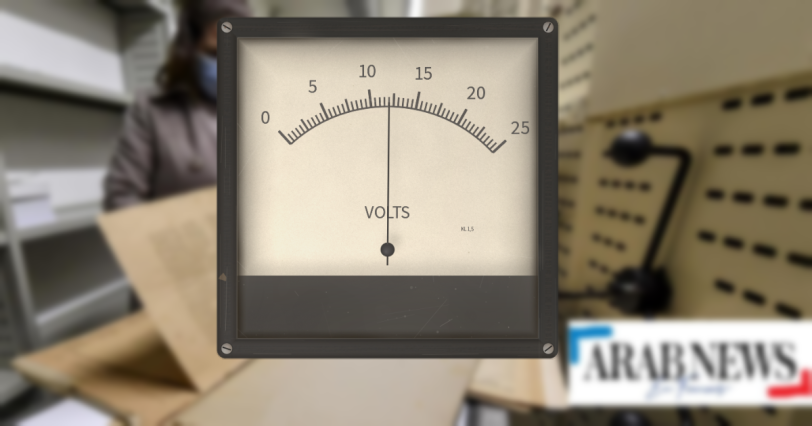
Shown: value=12 unit=V
